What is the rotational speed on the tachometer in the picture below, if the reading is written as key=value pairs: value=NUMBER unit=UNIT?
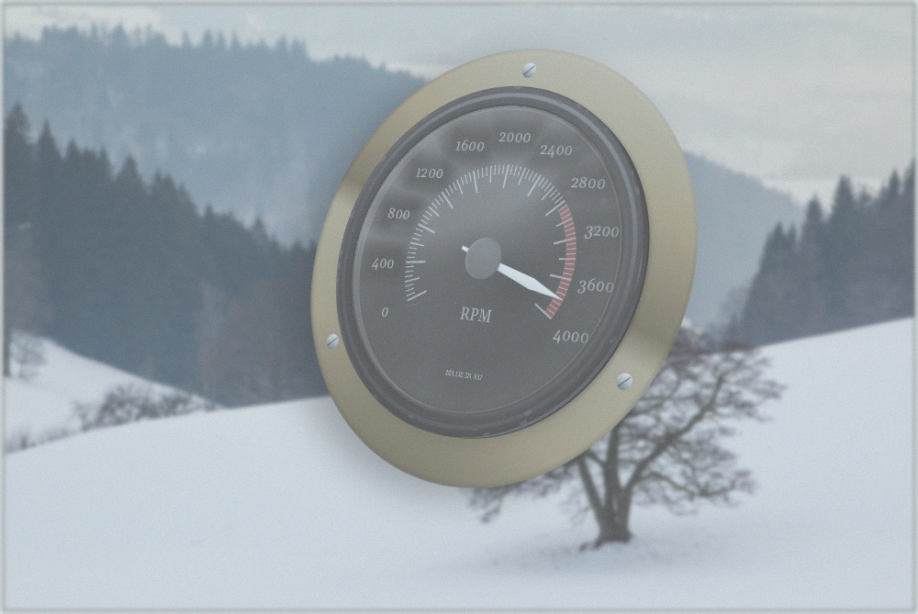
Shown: value=3800 unit=rpm
